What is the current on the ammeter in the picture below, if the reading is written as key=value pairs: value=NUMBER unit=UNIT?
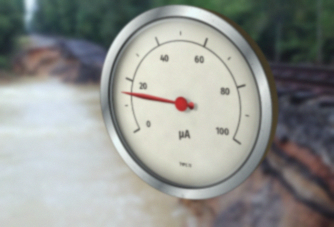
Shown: value=15 unit=µA
